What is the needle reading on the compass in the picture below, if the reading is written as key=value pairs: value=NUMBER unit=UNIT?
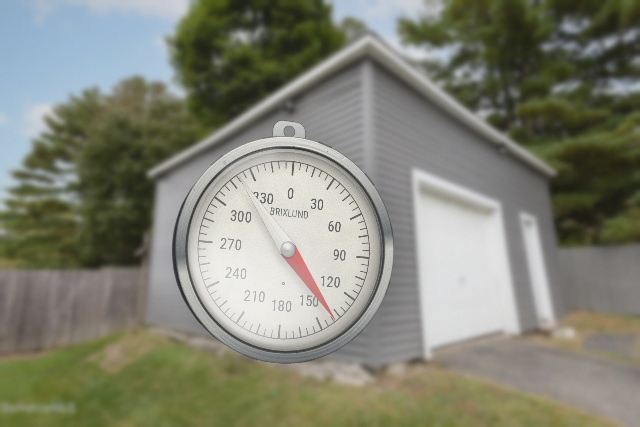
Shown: value=140 unit=°
